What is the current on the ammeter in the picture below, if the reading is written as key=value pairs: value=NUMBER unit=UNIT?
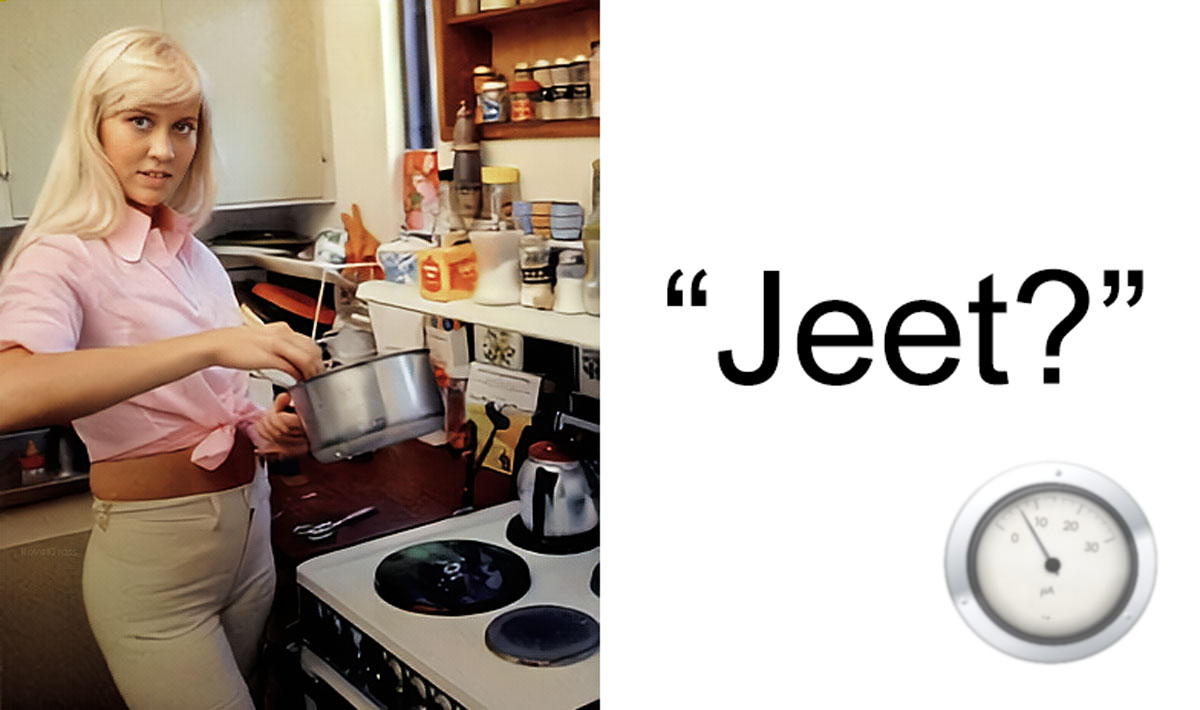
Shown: value=6 unit=µA
